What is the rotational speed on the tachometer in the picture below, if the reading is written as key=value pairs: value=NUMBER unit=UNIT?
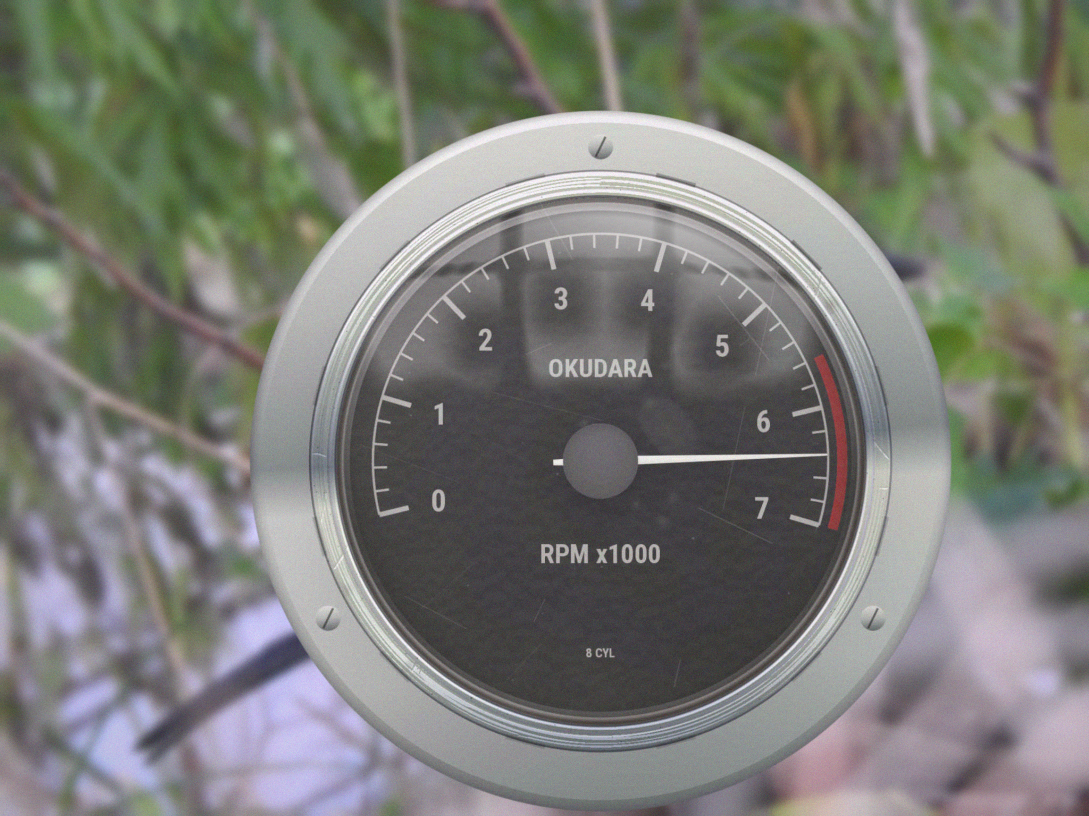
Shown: value=6400 unit=rpm
